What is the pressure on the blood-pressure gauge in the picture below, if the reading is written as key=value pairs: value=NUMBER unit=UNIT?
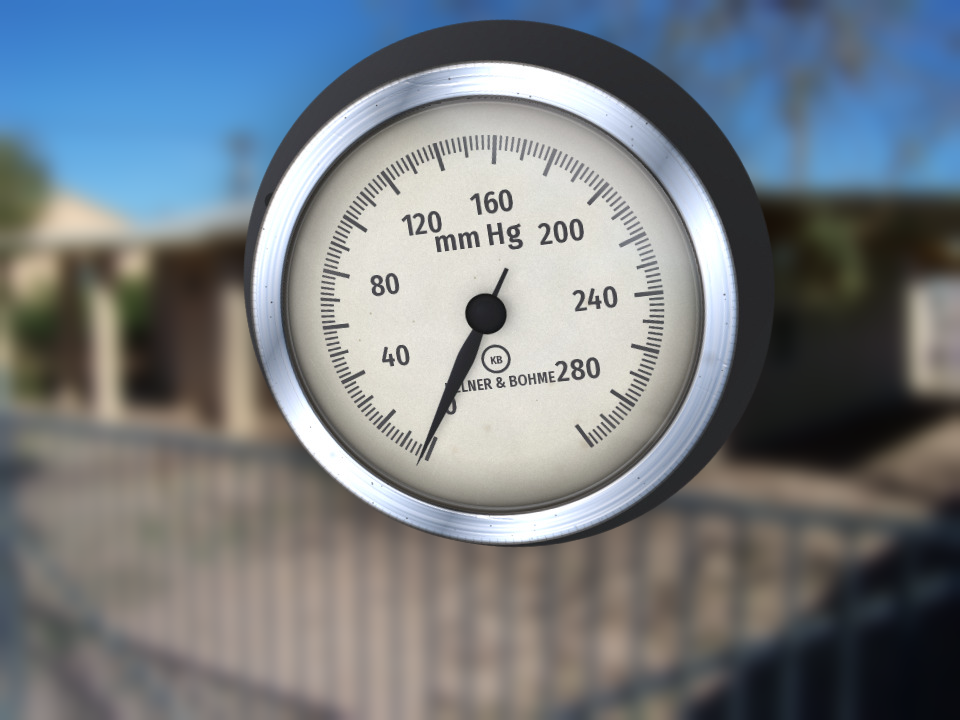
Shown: value=2 unit=mmHg
